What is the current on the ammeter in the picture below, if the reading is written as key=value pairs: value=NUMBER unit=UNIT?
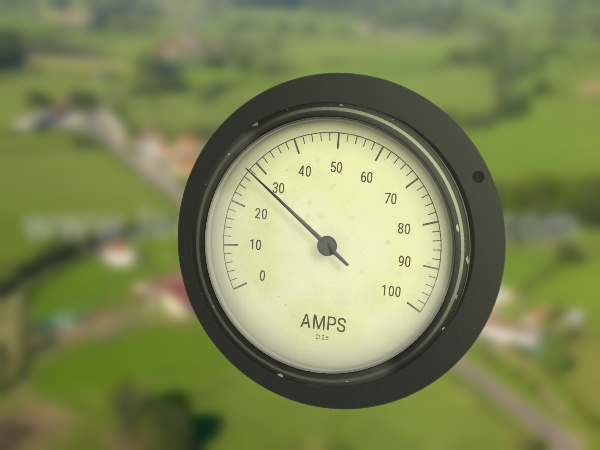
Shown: value=28 unit=A
